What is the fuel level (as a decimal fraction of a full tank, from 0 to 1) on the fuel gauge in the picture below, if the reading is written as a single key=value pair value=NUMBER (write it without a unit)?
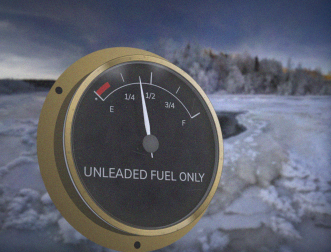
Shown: value=0.375
